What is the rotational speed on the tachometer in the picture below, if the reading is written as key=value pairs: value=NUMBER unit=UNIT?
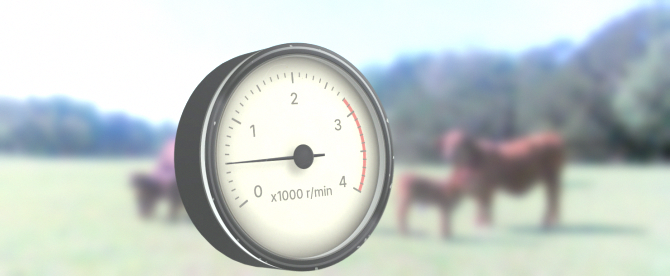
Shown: value=500 unit=rpm
